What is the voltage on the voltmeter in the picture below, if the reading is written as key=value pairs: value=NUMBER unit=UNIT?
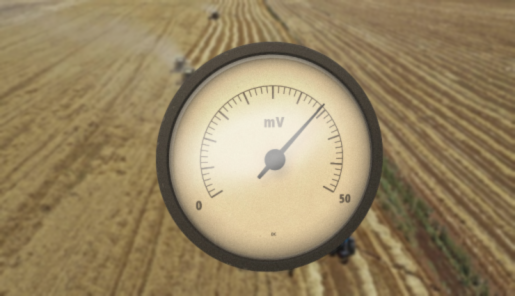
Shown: value=34 unit=mV
